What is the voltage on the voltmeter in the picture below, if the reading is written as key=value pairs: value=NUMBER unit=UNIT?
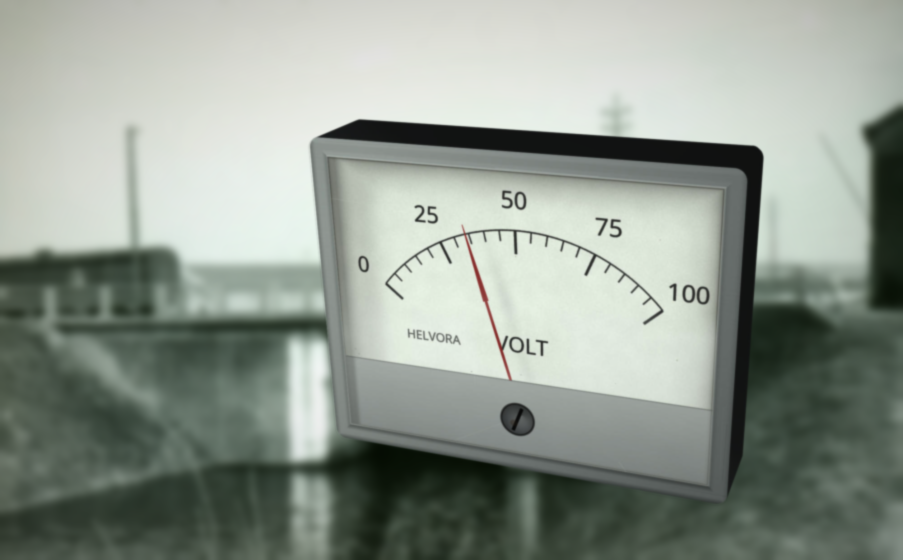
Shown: value=35 unit=V
